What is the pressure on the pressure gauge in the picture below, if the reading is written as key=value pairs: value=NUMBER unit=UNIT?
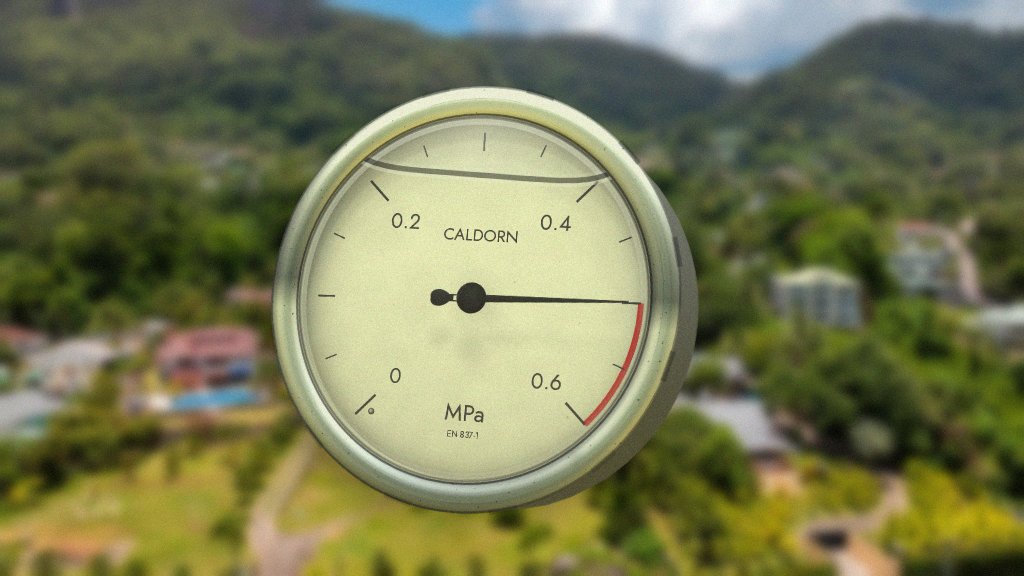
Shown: value=0.5 unit=MPa
